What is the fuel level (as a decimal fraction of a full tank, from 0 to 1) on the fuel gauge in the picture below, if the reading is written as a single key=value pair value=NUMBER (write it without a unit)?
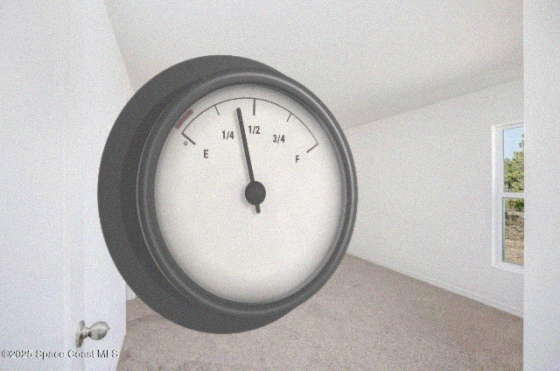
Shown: value=0.375
